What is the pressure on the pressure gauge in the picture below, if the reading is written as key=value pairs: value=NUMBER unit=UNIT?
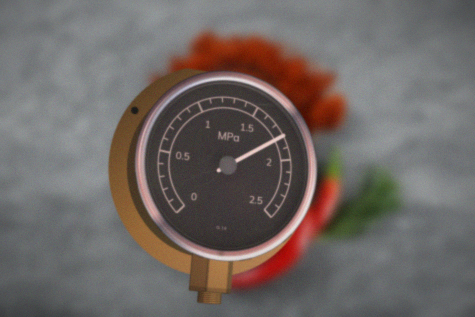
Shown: value=1.8 unit=MPa
